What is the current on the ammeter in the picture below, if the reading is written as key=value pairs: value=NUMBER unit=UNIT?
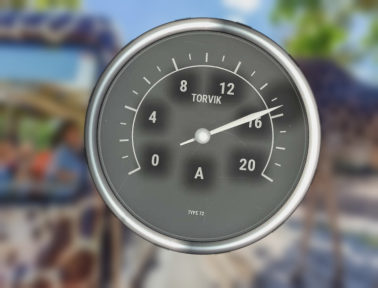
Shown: value=15.5 unit=A
